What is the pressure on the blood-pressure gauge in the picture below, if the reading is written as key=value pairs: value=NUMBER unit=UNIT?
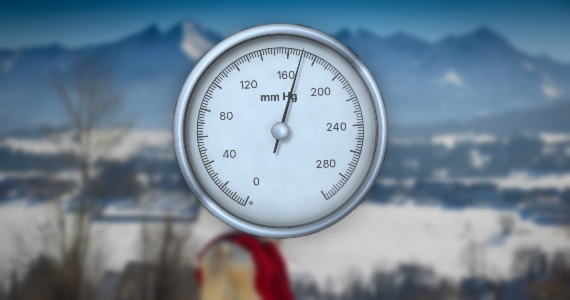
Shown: value=170 unit=mmHg
